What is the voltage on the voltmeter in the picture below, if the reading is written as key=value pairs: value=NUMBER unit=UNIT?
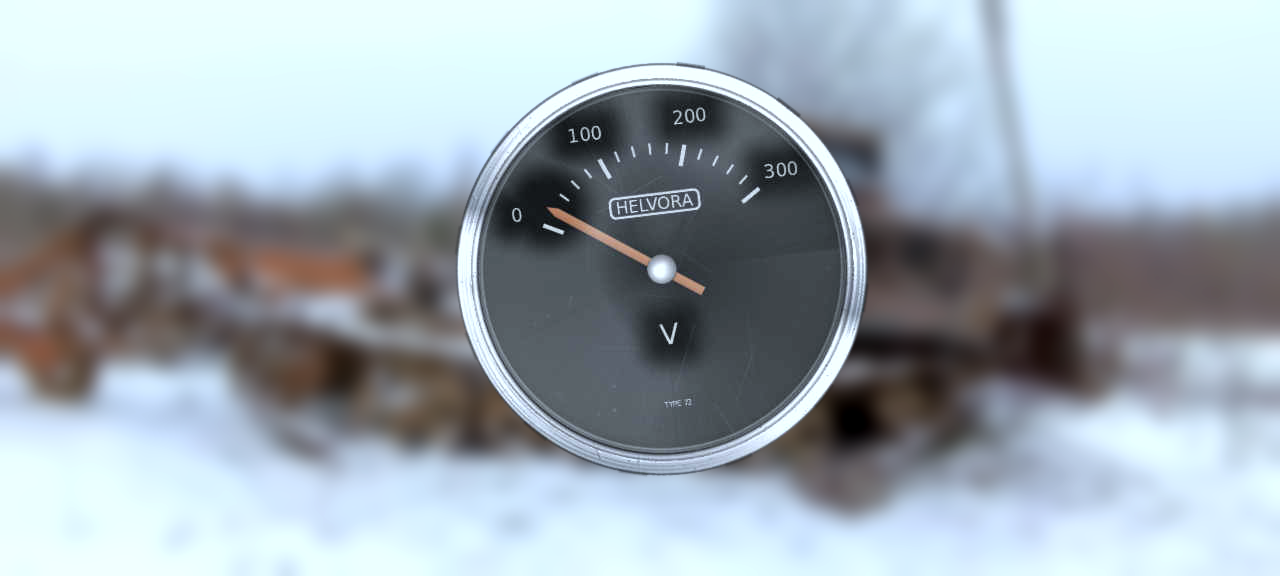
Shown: value=20 unit=V
